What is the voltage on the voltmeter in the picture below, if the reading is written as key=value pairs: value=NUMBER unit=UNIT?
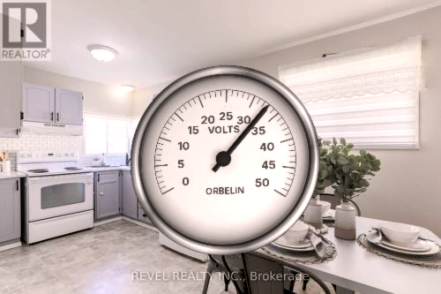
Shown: value=33 unit=V
